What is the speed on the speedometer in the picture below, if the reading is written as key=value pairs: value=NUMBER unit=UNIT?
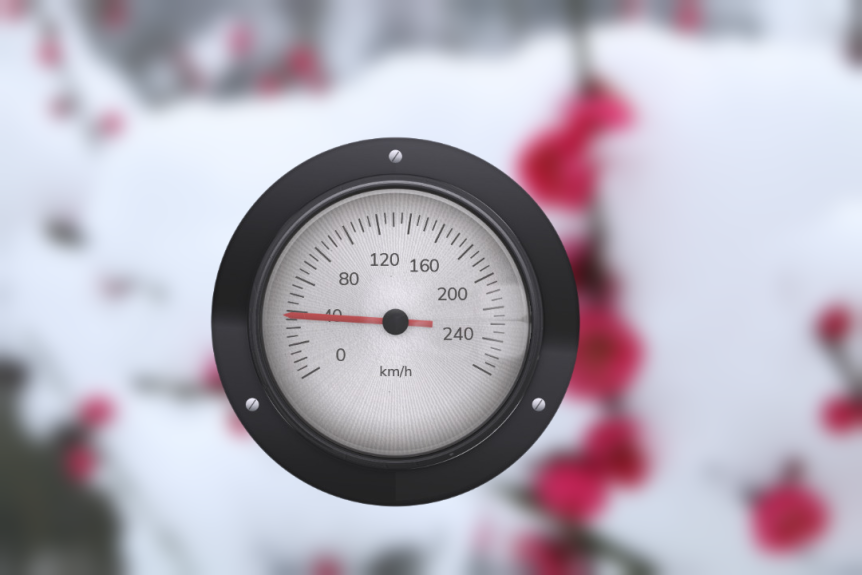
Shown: value=37.5 unit=km/h
